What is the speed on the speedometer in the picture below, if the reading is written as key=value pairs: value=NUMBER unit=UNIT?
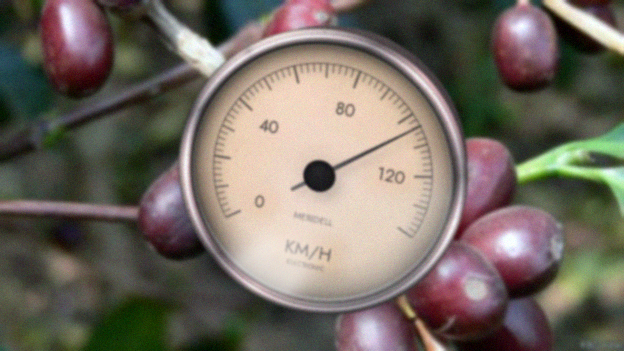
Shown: value=104 unit=km/h
